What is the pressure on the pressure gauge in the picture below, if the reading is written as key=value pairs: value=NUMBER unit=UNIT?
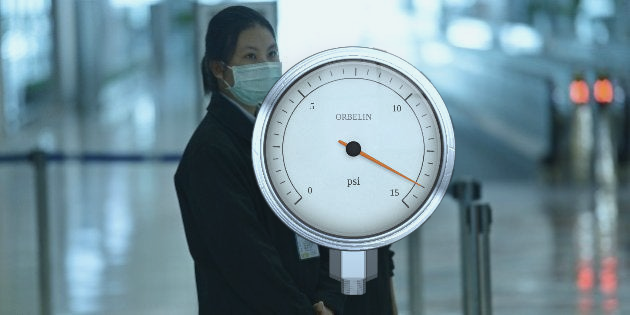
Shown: value=14 unit=psi
